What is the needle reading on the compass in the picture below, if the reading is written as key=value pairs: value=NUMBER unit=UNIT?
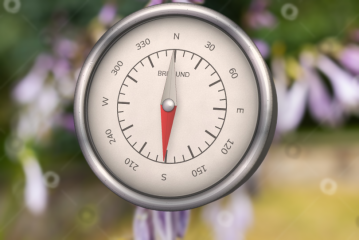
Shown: value=180 unit=°
